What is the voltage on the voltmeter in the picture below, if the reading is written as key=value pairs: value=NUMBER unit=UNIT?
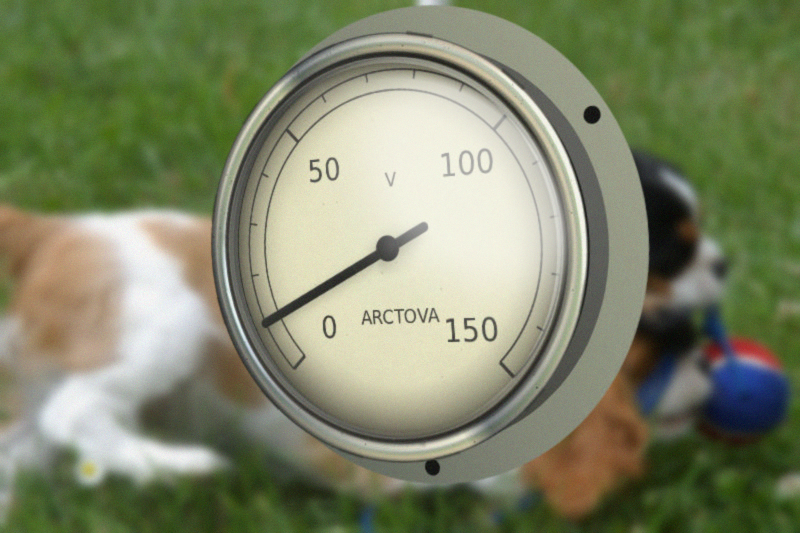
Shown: value=10 unit=V
